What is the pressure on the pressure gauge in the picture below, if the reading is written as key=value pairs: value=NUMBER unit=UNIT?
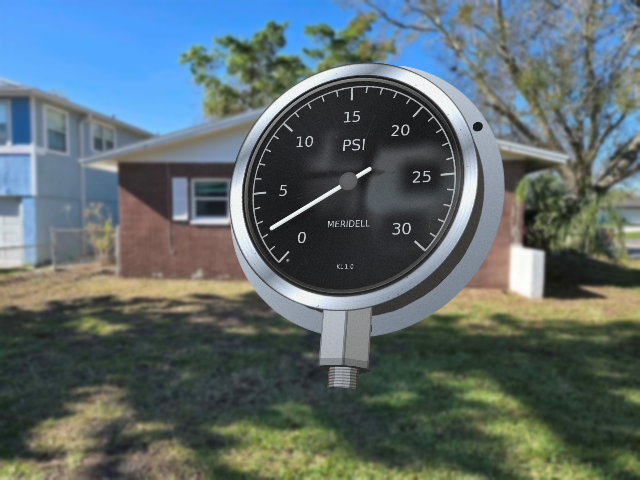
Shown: value=2 unit=psi
